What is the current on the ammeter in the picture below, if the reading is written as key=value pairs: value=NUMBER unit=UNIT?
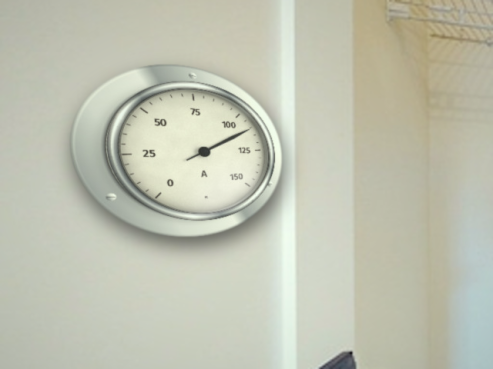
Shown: value=110 unit=A
